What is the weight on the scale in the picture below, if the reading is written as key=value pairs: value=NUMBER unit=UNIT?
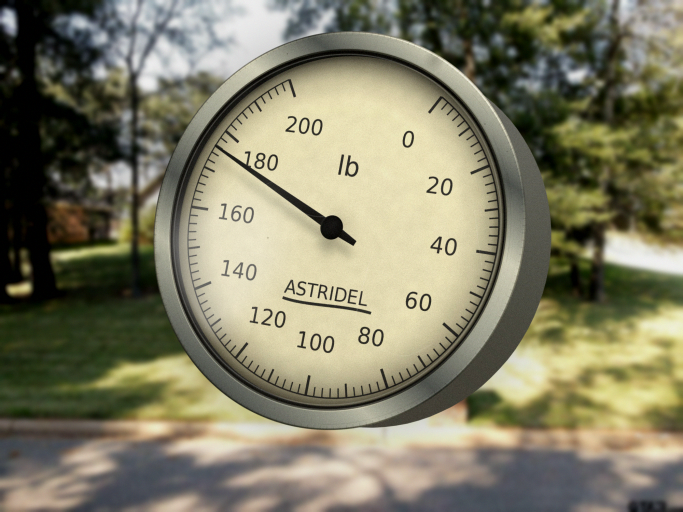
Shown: value=176 unit=lb
